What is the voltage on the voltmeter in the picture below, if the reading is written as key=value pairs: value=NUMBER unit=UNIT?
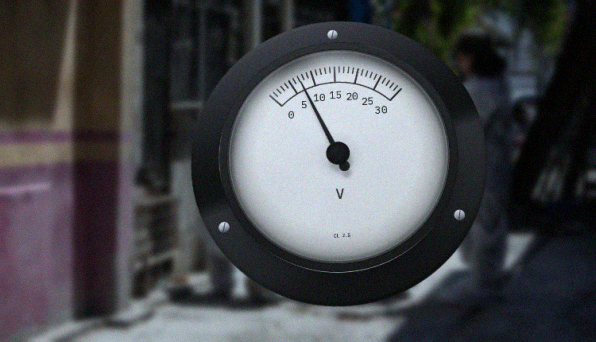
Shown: value=7 unit=V
